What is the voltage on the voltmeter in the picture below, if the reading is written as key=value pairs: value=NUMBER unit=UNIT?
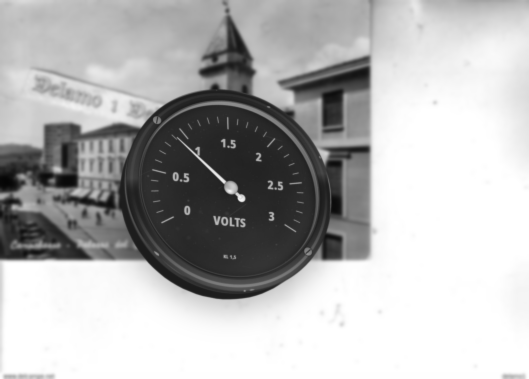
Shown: value=0.9 unit=V
